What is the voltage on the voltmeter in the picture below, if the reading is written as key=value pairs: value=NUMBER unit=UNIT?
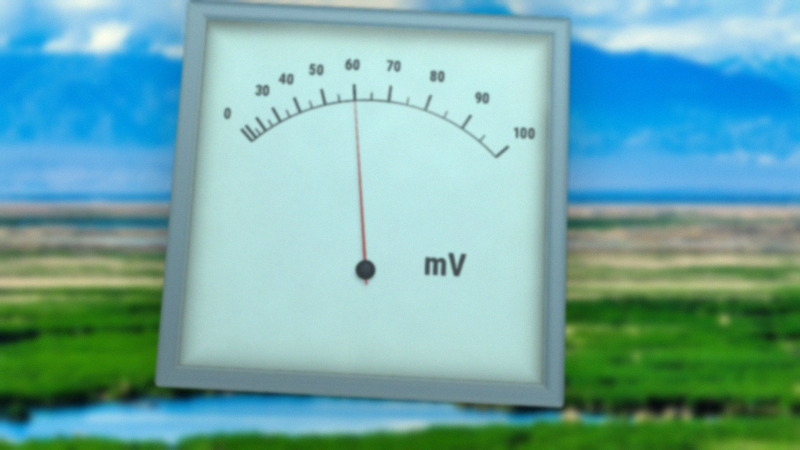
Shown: value=60 unit=mV
